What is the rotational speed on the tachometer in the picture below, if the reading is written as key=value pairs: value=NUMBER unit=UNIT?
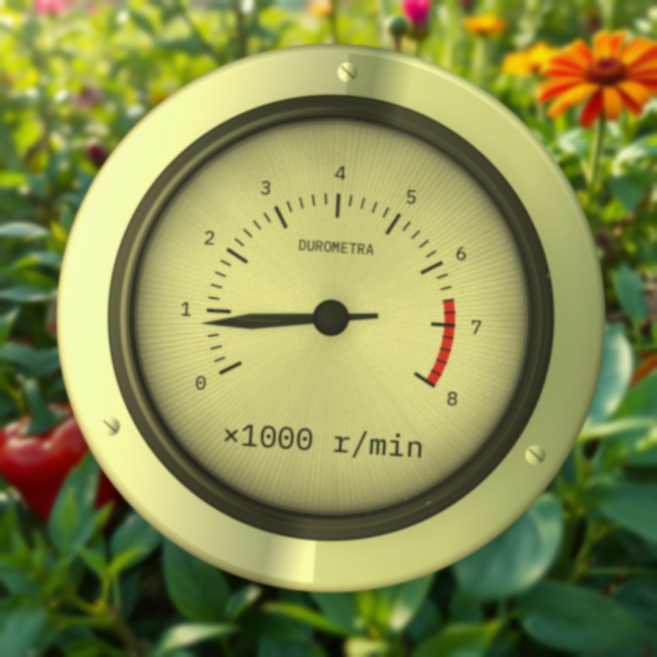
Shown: value=800 unit=rpm
